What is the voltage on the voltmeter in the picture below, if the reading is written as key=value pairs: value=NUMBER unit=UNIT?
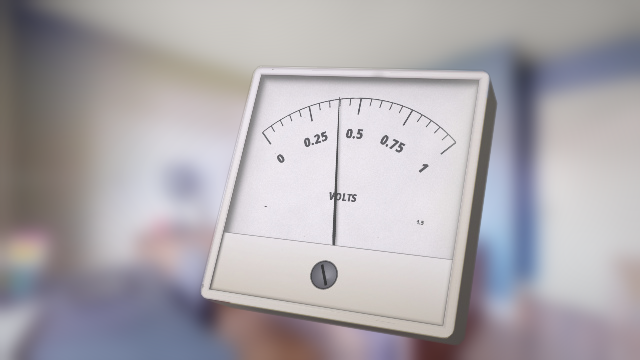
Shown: value=0.4 unit=V
